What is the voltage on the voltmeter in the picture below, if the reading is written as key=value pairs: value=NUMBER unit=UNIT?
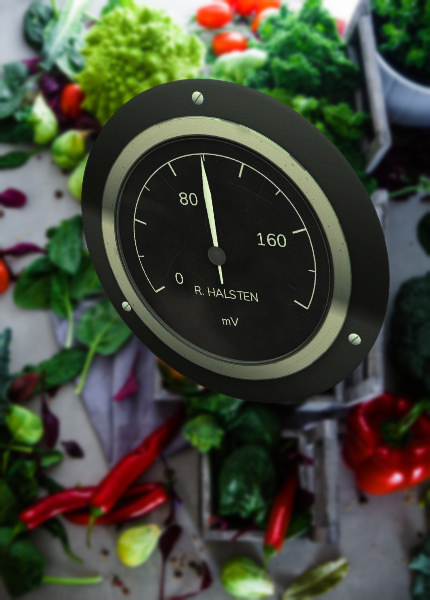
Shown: value=100 unit=mV
